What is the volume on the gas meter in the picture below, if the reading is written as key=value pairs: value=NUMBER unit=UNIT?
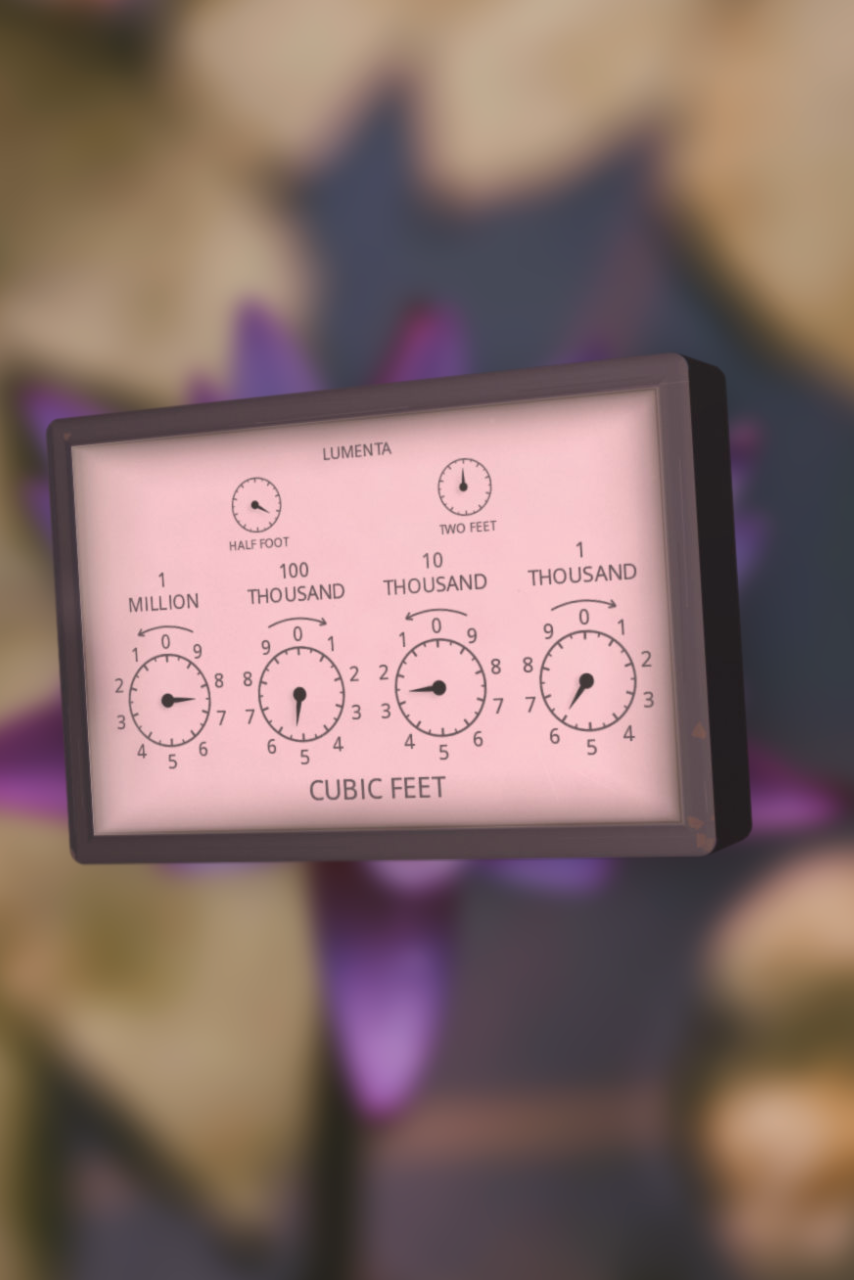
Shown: value=752600 unit=ft³
